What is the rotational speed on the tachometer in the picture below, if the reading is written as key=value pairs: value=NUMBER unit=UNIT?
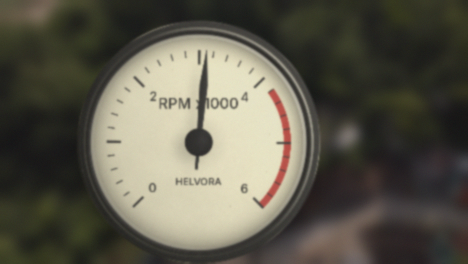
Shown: value=3100 unit=rpm
